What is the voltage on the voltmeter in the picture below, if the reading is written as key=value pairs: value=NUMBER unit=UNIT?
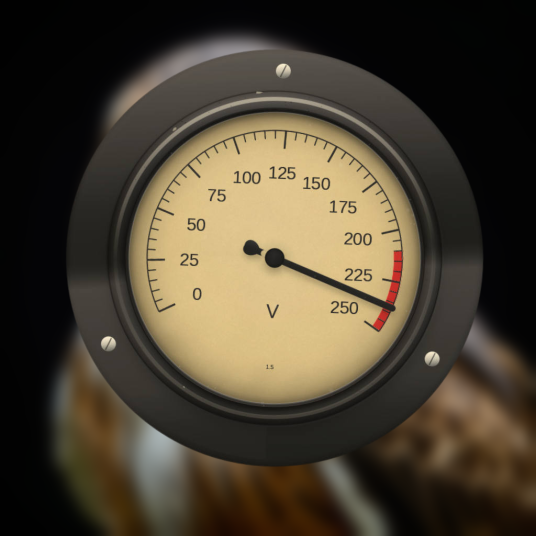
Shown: value=237.5 unit=V
